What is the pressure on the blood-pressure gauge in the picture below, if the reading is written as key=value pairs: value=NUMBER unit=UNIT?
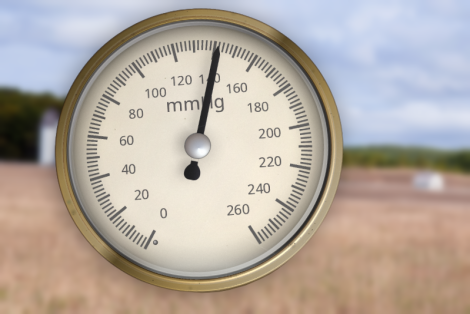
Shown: value=142 unit=mmHg
